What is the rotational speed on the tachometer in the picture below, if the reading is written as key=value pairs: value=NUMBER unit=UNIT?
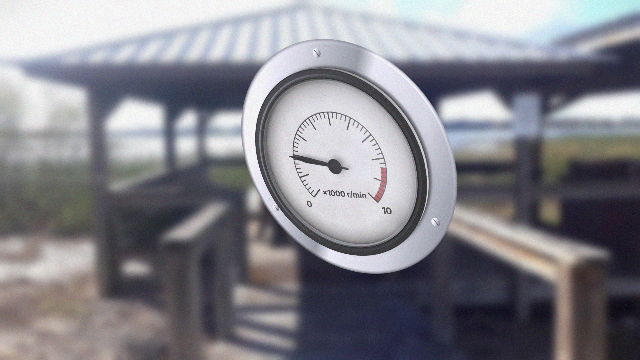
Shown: value=2000 unit=rpm
